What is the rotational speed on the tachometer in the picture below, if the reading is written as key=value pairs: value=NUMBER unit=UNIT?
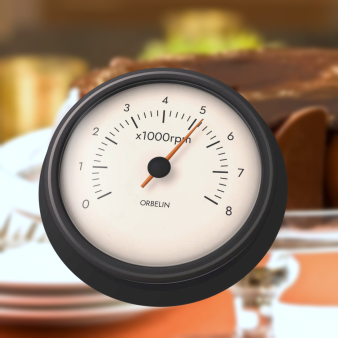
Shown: value=5200 unit=rpm
